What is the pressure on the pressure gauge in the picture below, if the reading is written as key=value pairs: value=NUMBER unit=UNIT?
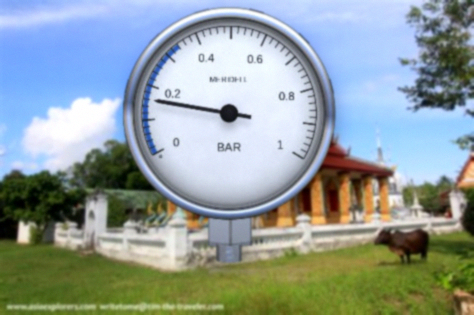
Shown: value=0.16 unit=bar
